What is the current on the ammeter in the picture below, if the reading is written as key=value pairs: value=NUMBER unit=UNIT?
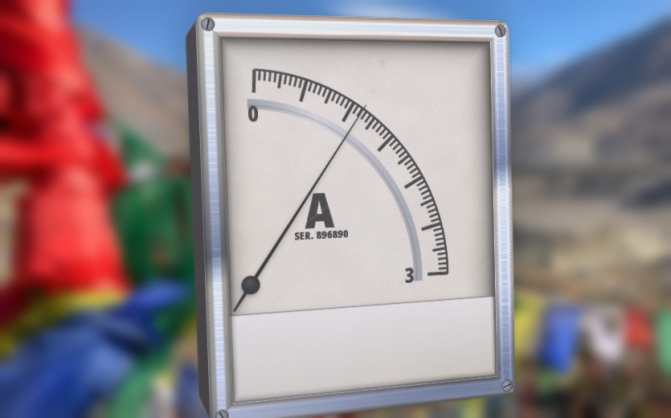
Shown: value=1.1 unit=A
